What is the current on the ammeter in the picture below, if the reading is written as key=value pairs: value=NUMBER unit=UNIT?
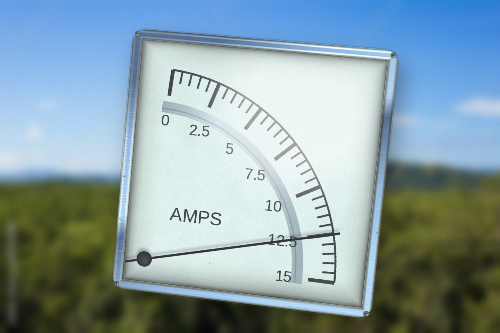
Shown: value=12.5 unit=A
